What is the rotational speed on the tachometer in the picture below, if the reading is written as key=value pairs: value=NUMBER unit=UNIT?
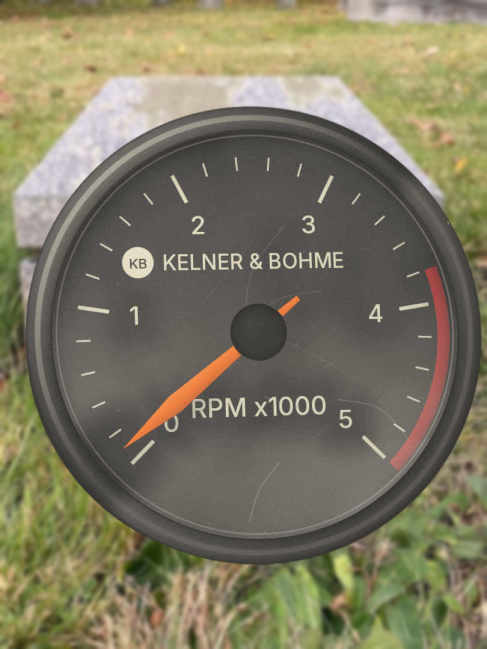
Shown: value=100 unit=rpm
